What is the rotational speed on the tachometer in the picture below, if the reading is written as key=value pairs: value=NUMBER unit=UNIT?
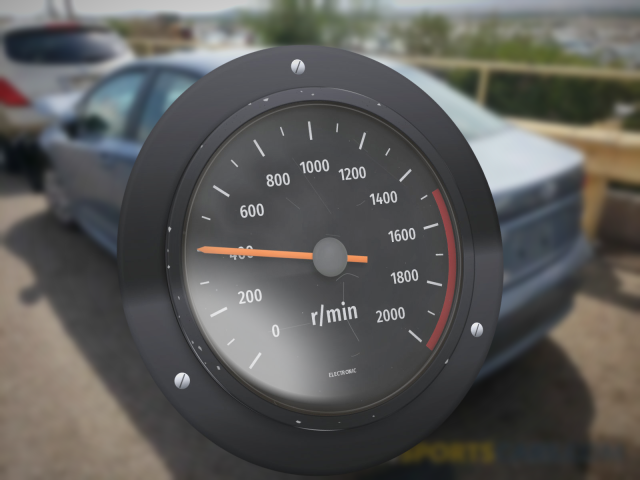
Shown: value=400 unit=rpm
